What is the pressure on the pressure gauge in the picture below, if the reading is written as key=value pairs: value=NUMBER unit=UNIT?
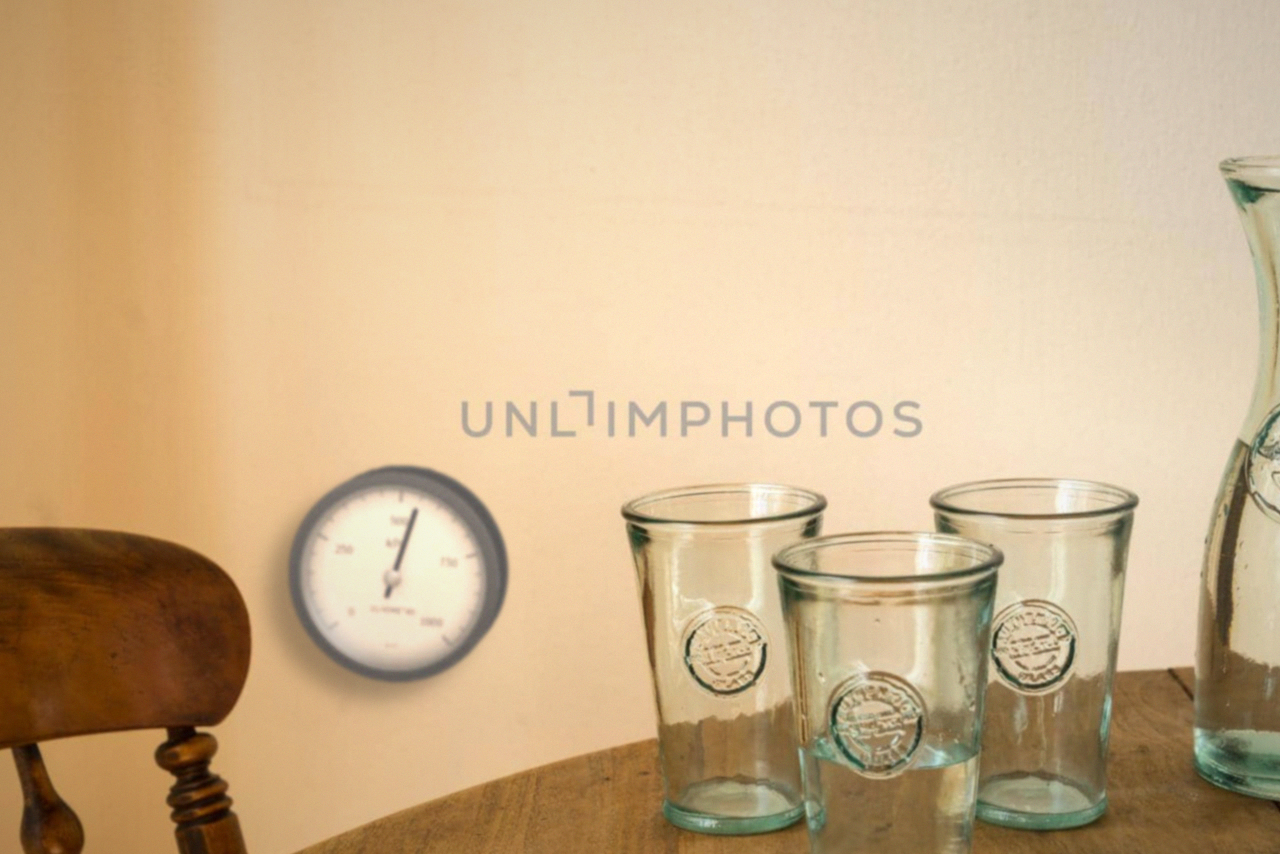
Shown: value=550 unit=kPa
